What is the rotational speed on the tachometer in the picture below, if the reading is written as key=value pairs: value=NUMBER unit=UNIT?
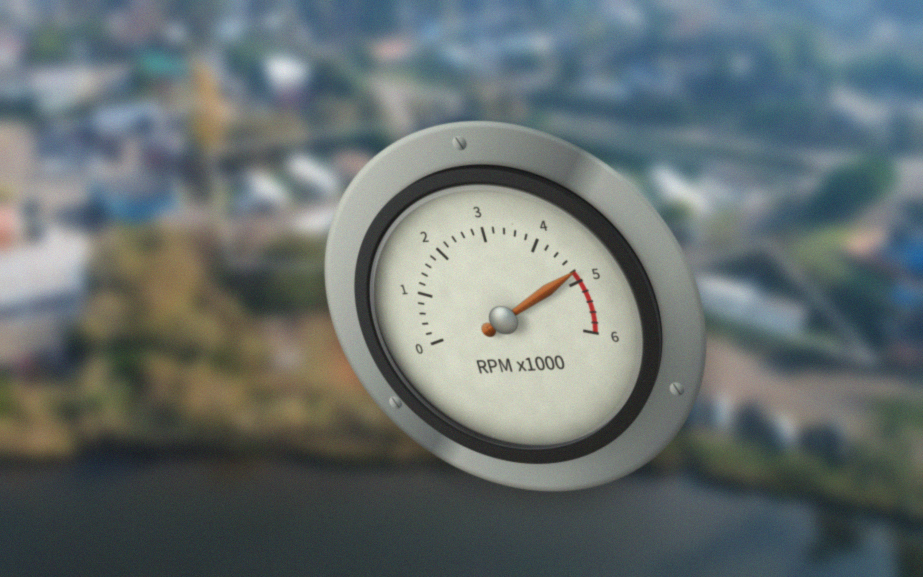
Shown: value=4800 unit=rpm
